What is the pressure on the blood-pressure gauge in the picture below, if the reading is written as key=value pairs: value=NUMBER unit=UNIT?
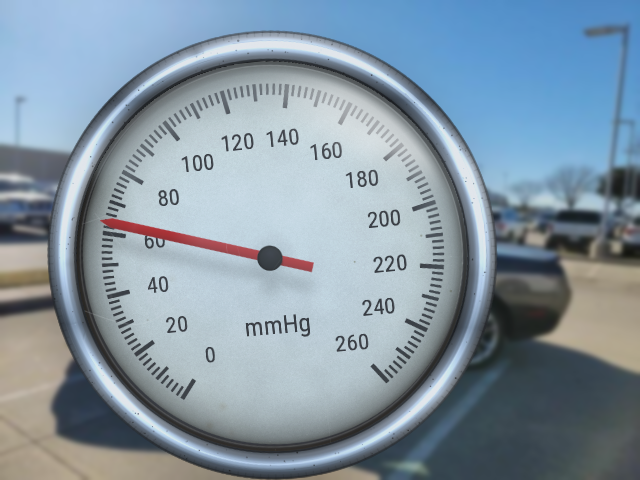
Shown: value=64 unit=mmHg
